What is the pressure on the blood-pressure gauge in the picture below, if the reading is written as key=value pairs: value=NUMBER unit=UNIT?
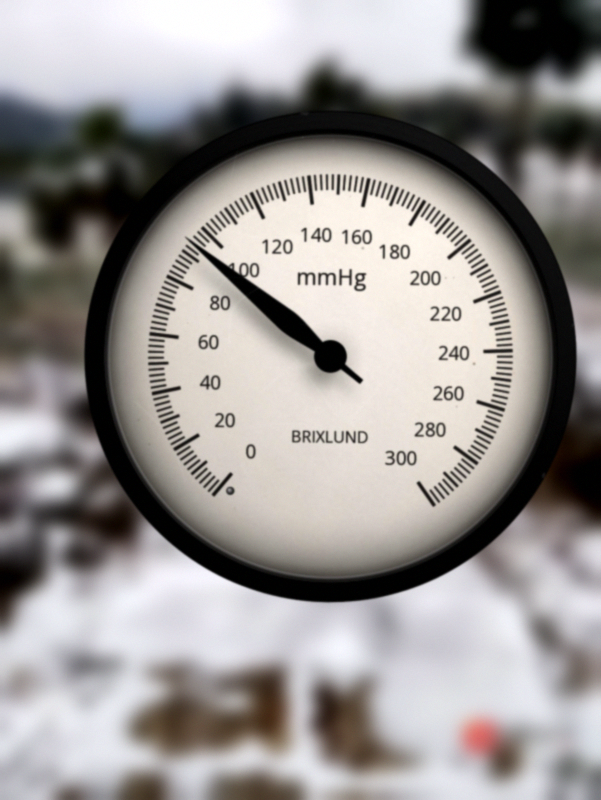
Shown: value=94 unit=mmHg
